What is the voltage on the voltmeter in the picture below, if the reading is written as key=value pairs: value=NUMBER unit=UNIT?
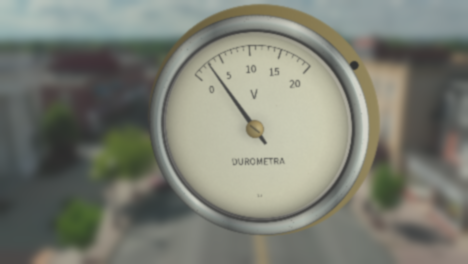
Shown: value=3 unit=V
